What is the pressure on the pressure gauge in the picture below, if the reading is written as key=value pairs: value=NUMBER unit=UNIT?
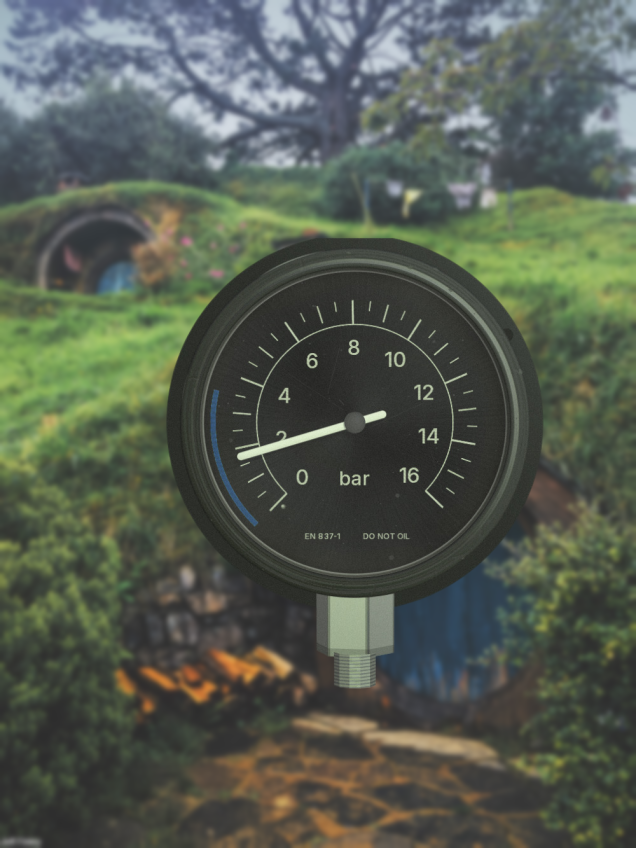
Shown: value=1.75 unit=bar
